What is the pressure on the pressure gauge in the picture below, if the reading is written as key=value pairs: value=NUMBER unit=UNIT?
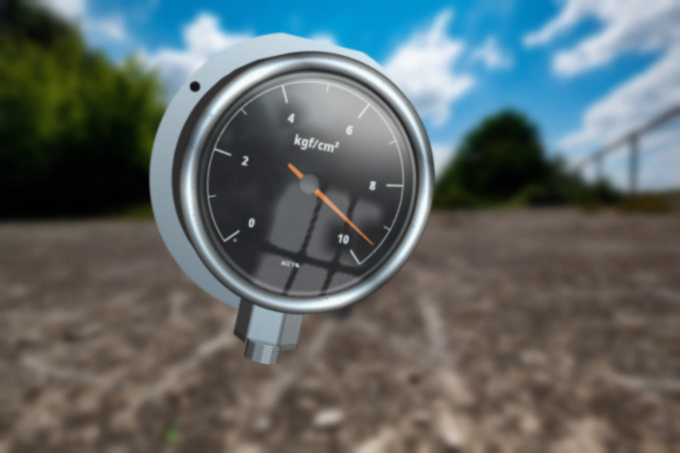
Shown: value=9.5 unit=kg/cm²
